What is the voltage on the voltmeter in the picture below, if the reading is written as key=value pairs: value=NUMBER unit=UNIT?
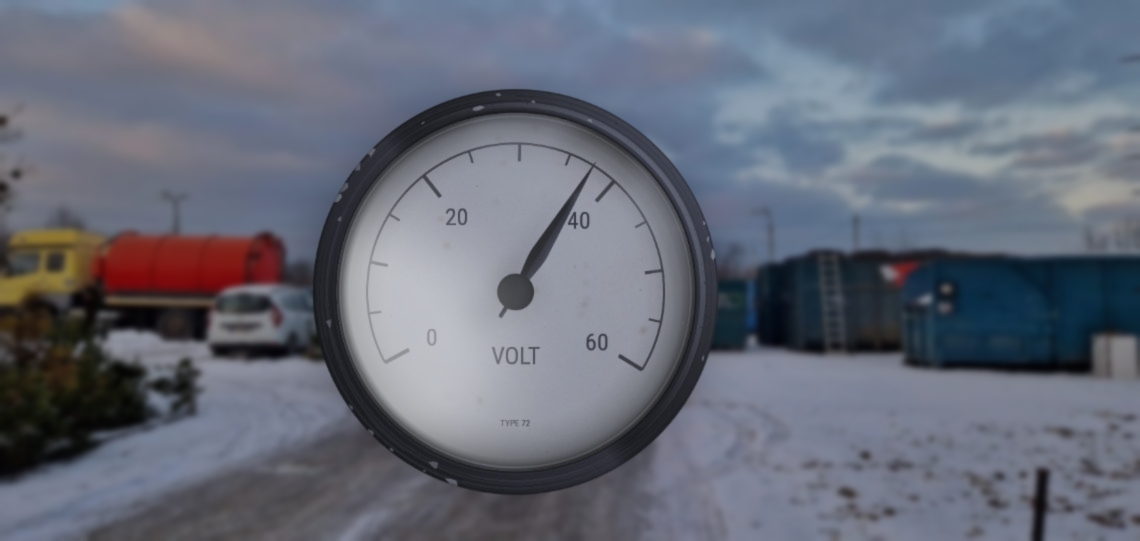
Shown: value=37.5 unit=V
